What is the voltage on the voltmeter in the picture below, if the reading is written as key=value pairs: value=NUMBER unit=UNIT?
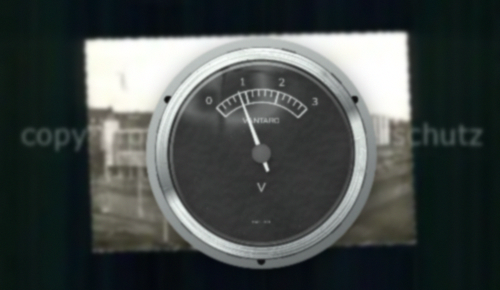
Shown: value=0.8 unit=V
